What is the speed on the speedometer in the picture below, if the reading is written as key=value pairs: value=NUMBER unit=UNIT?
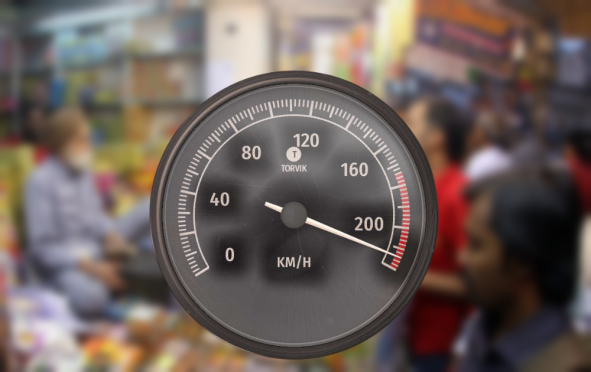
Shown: value=214 unit=km/h
